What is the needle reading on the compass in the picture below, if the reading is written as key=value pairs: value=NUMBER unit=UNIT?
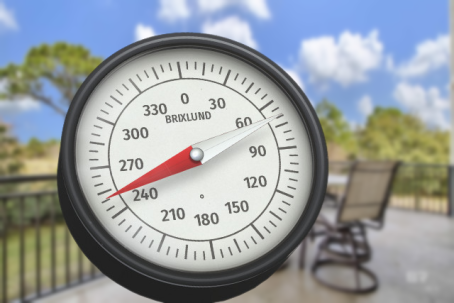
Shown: value=250 unit=°
